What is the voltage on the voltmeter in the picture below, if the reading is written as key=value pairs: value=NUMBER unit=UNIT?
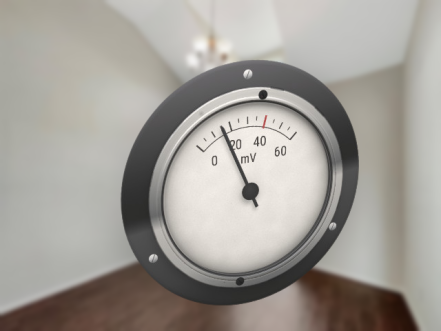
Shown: value=15 unit=mV
